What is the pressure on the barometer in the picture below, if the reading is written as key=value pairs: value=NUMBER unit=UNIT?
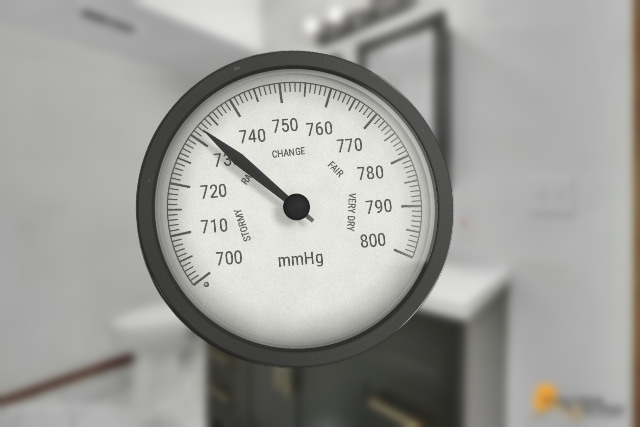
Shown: value=732 unit=mmHg
